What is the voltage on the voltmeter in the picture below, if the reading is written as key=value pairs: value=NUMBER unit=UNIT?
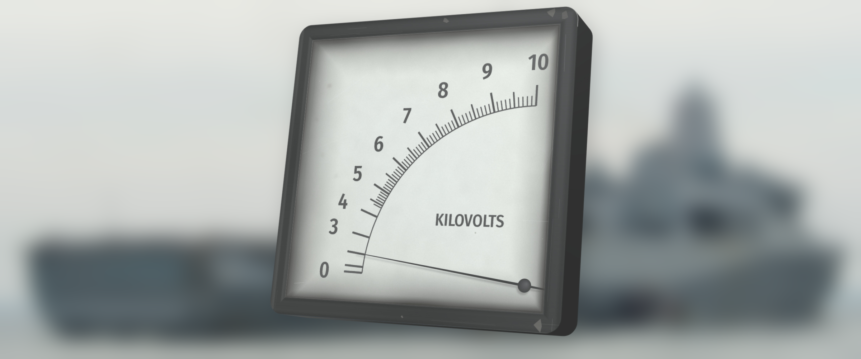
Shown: value=2 unit=kV
